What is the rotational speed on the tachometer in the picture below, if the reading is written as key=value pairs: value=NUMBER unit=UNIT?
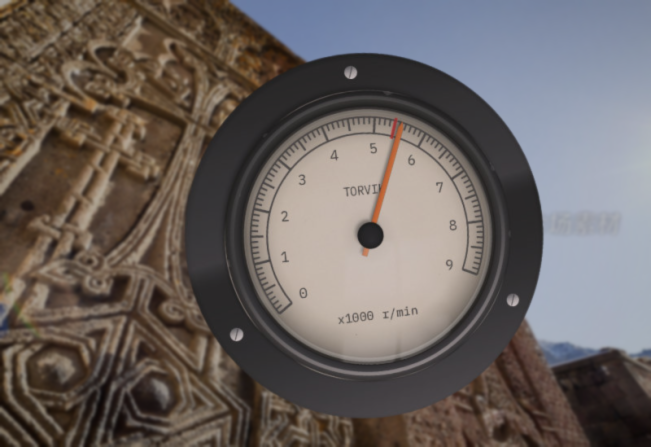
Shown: value=5500 unit=rpm
